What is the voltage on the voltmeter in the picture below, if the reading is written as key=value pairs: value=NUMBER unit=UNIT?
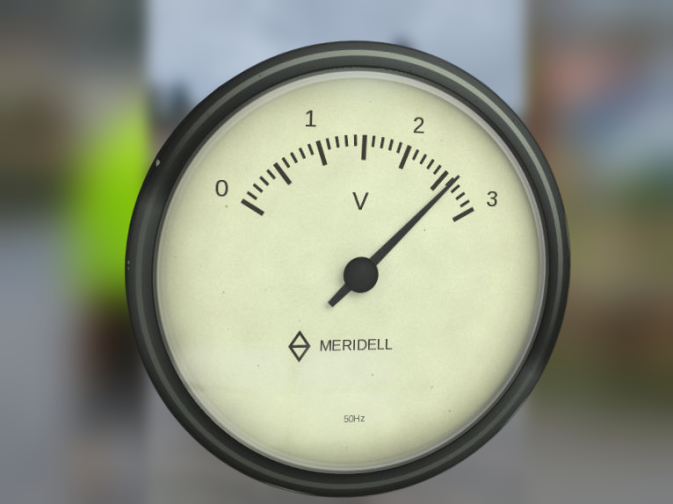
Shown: value=2.6 unit=V
